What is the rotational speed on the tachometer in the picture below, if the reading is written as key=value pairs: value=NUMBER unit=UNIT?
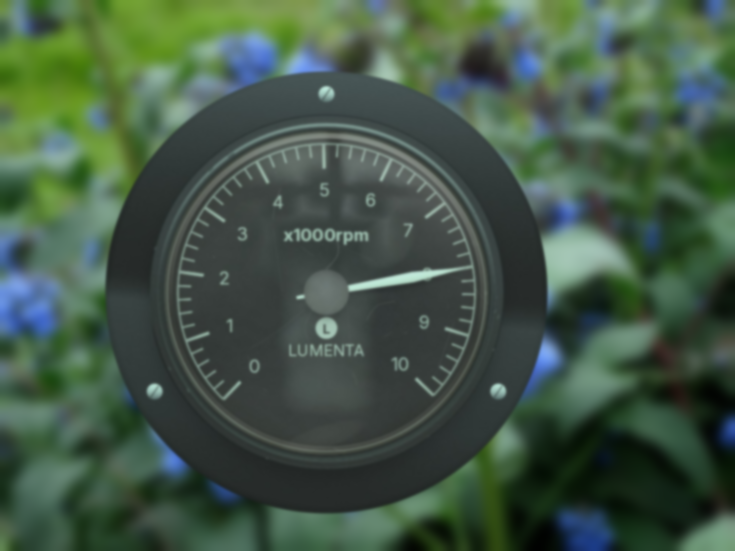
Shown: value=8000 unit=rpm
